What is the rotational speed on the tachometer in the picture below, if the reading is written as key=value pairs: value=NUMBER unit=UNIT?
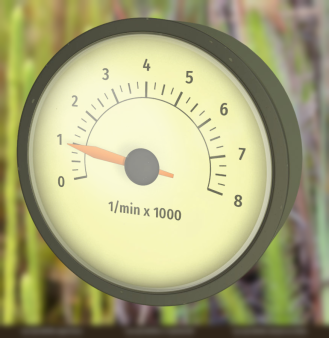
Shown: value=1000 unit=rpm
